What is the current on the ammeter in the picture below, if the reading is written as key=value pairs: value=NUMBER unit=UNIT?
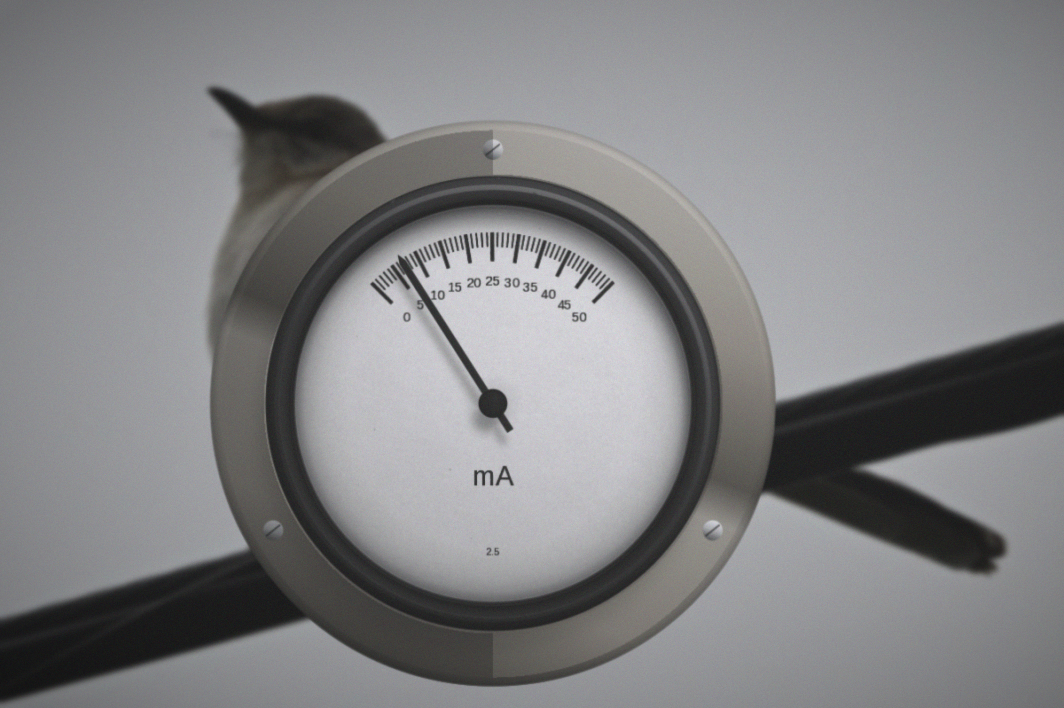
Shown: value=7 unit=mA
